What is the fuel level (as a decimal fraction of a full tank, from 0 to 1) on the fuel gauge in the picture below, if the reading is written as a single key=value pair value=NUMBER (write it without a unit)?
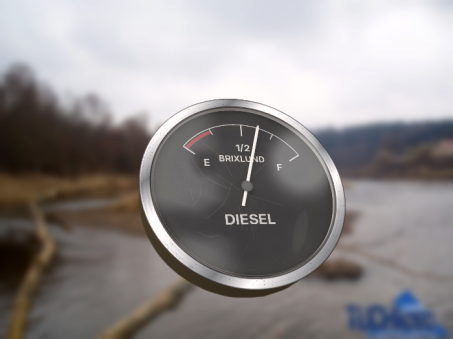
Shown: value=0.625
